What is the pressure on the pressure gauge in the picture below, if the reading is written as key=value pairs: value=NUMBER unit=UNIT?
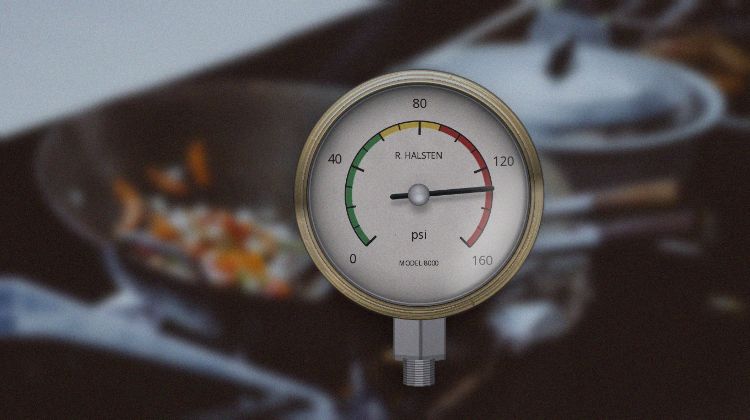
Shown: value=130 unit=psi
